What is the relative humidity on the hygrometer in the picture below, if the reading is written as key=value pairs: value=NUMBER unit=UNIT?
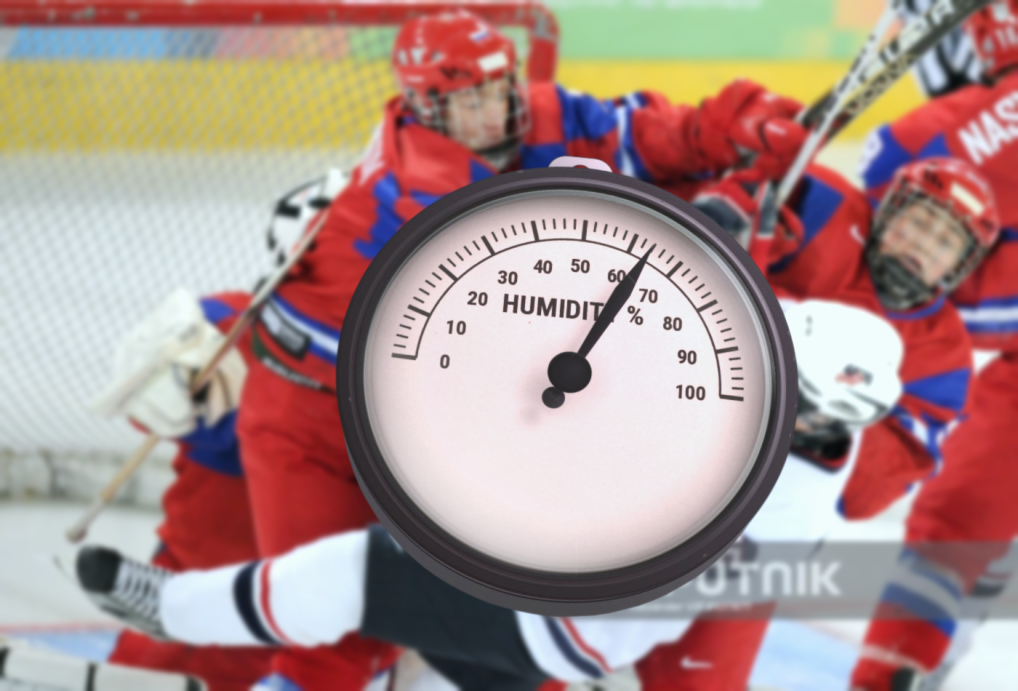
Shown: value=64 unit=%
